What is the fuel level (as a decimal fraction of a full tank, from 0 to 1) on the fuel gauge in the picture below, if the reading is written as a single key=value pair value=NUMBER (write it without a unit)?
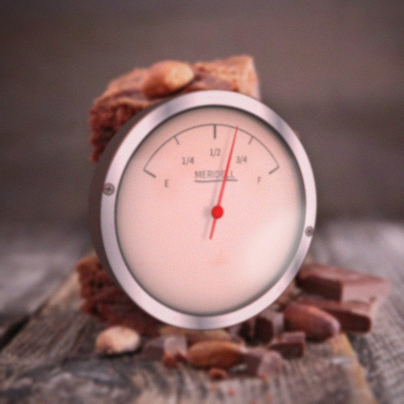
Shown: value=0.625
